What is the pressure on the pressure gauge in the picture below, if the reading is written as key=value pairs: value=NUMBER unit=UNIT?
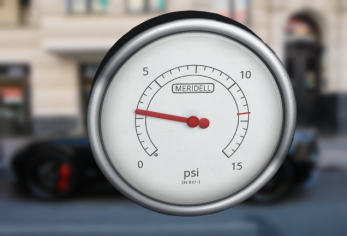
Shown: value=3 unit=psi
